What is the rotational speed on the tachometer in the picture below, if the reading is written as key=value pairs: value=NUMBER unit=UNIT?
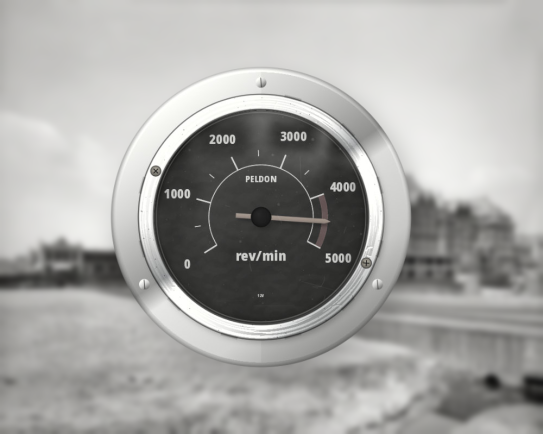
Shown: value=4500 unit=rpm
